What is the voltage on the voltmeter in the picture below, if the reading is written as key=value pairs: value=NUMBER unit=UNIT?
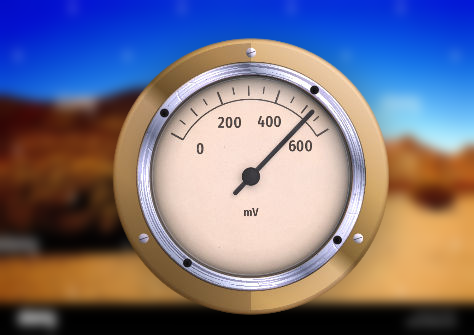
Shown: value=525 unit=mV
